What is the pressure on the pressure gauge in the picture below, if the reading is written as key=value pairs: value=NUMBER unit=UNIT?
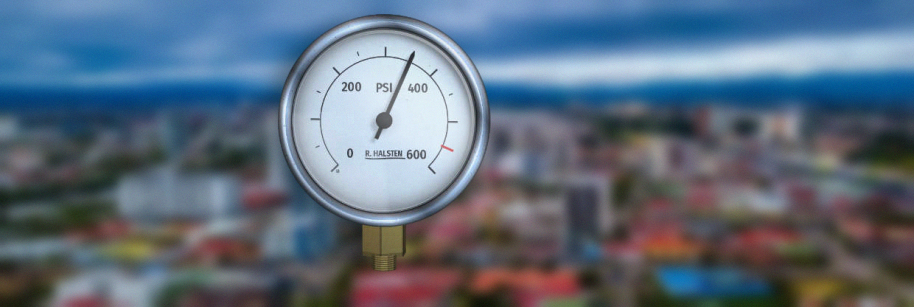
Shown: value=350 unit=psi
